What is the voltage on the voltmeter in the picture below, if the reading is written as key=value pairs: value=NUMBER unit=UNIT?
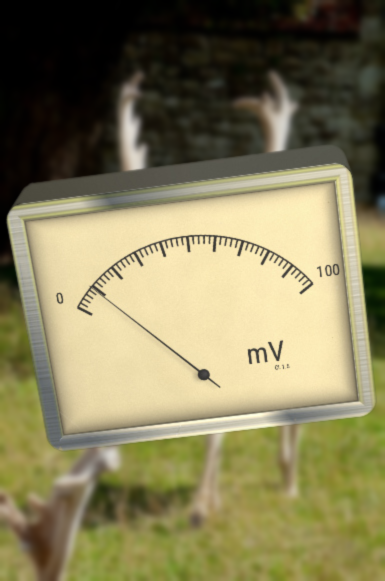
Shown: value=10 unit=mV
